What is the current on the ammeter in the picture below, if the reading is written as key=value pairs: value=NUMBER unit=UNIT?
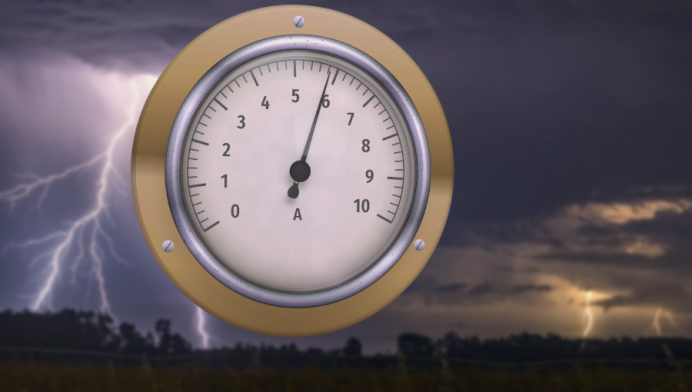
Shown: value=5.8 unit=A
